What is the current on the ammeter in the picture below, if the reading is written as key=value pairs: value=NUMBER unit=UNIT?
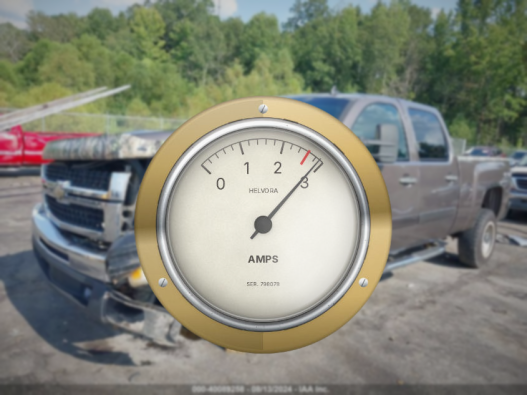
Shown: value=2.9 unit=A
